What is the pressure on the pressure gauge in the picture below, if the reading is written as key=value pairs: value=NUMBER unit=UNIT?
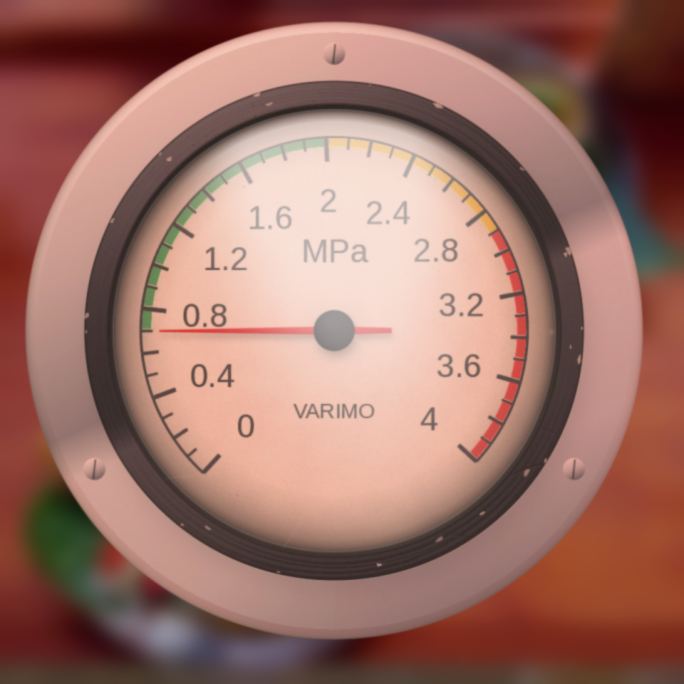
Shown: value=0.7 unit=MPa
